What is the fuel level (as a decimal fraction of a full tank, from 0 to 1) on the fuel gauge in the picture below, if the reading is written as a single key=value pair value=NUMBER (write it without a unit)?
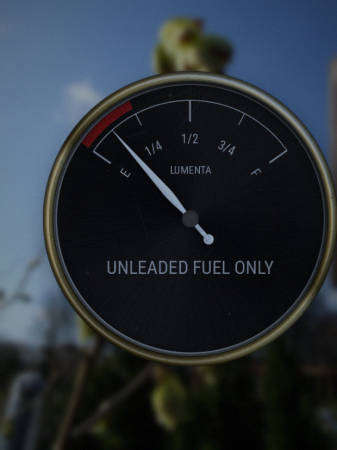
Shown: value=0.125
